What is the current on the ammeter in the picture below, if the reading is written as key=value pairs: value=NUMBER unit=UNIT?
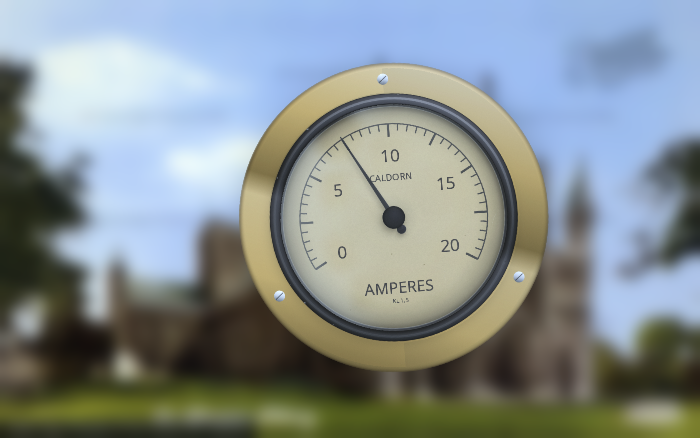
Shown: value=7.5 unit=A
